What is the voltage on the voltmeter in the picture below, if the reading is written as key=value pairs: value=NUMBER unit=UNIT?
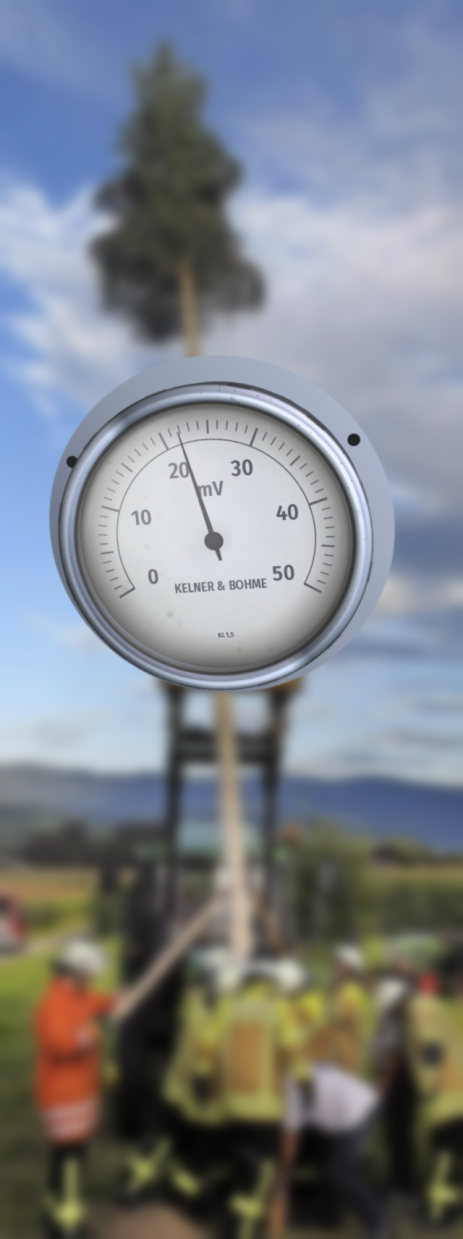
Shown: value=22 unit=mV
